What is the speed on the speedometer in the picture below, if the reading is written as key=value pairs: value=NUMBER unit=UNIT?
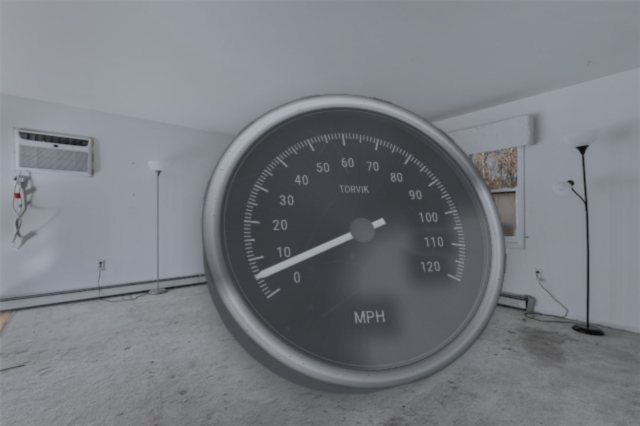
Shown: value=5 unit=mph
